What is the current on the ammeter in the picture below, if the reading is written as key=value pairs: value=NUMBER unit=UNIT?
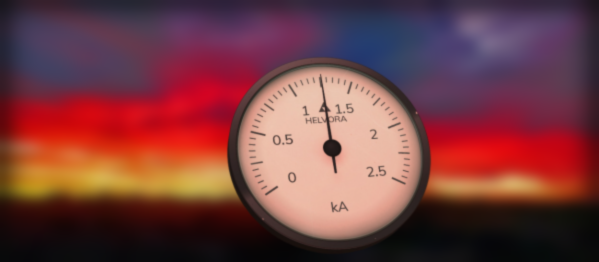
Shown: value=1.25 unit=kA
